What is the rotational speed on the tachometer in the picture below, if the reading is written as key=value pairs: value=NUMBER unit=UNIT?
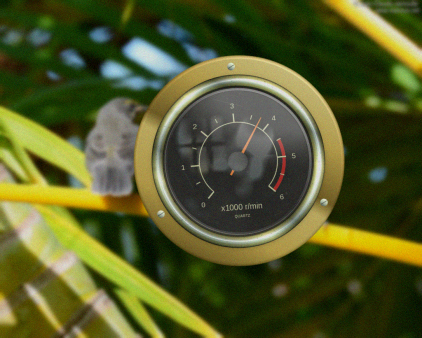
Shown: value=3750 unit=rpm
